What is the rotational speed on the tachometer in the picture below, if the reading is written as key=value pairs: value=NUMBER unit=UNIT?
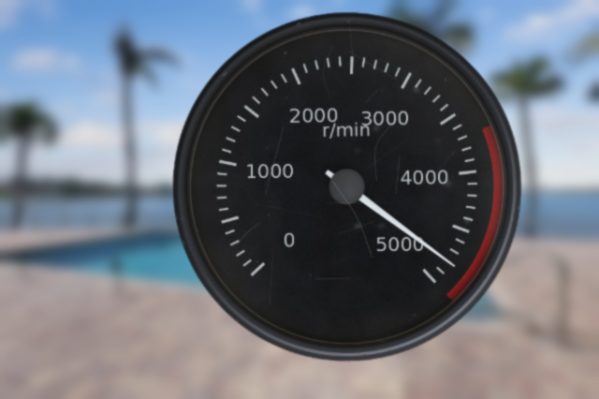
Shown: value=4800 unit=rpm
